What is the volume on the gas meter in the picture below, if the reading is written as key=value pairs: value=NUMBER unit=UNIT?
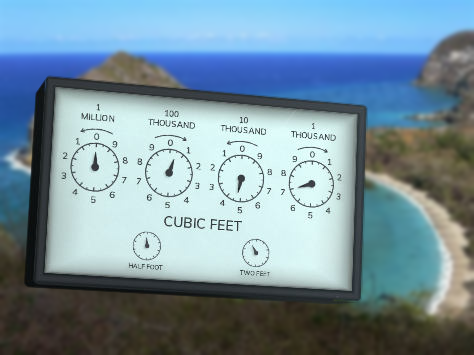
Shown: value=4700 unit=ft³
